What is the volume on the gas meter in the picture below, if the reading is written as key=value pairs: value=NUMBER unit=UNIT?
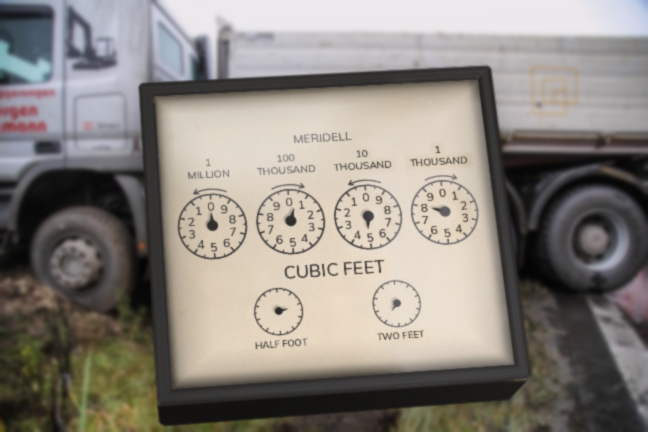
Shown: value=4800 unit=ft³
